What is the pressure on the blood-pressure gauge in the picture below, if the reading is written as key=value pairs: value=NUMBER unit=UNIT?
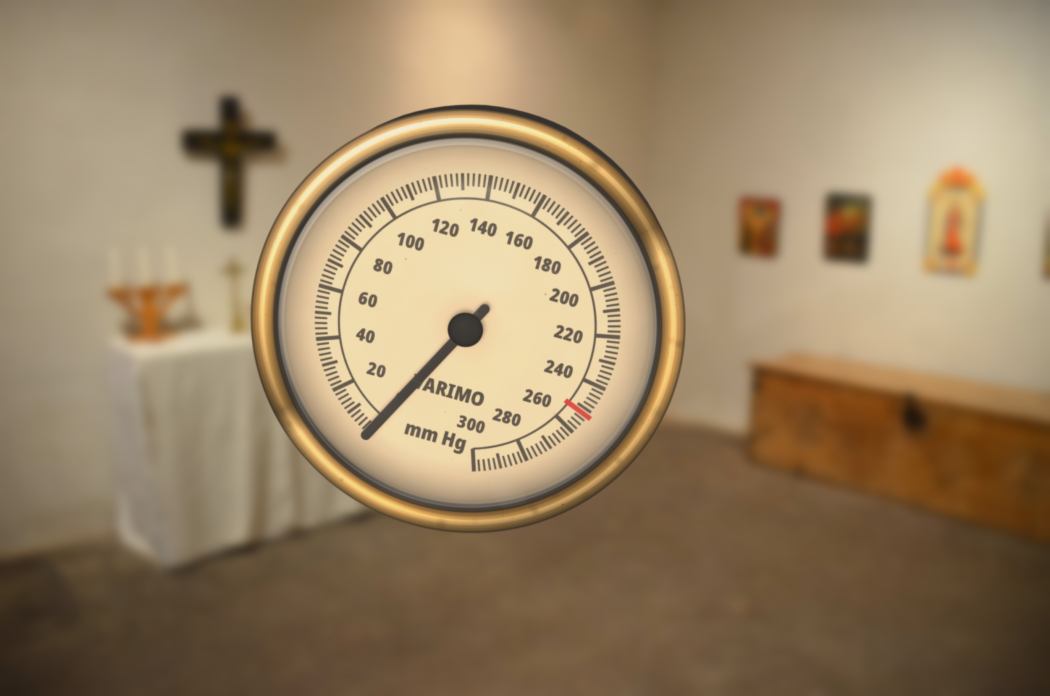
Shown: value=0 unit=mmHg
